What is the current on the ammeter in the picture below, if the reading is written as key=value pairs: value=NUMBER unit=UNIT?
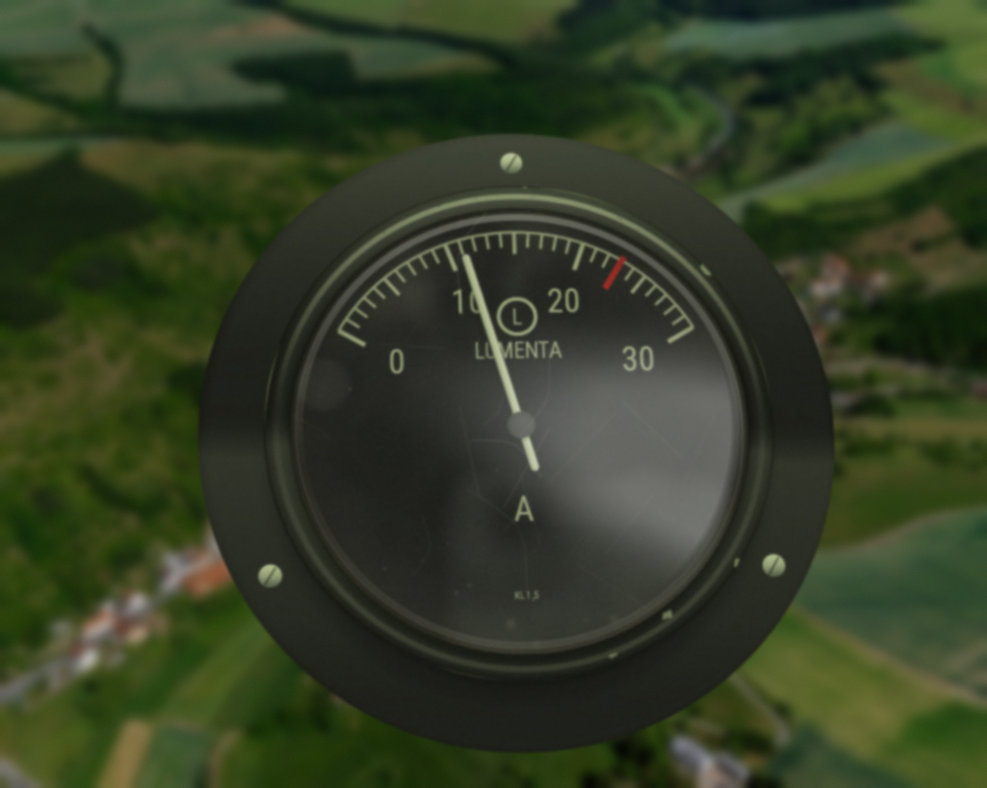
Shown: value=11 unit=A
